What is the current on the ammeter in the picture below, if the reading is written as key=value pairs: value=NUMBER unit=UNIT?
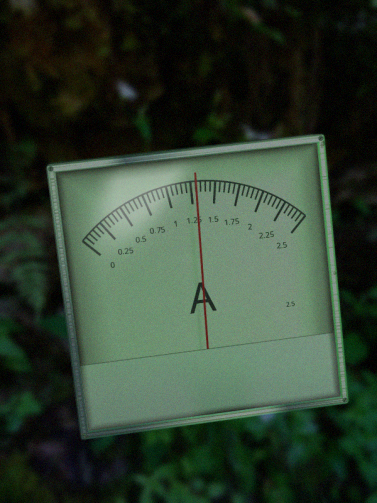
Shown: value=1.3 unit=A
